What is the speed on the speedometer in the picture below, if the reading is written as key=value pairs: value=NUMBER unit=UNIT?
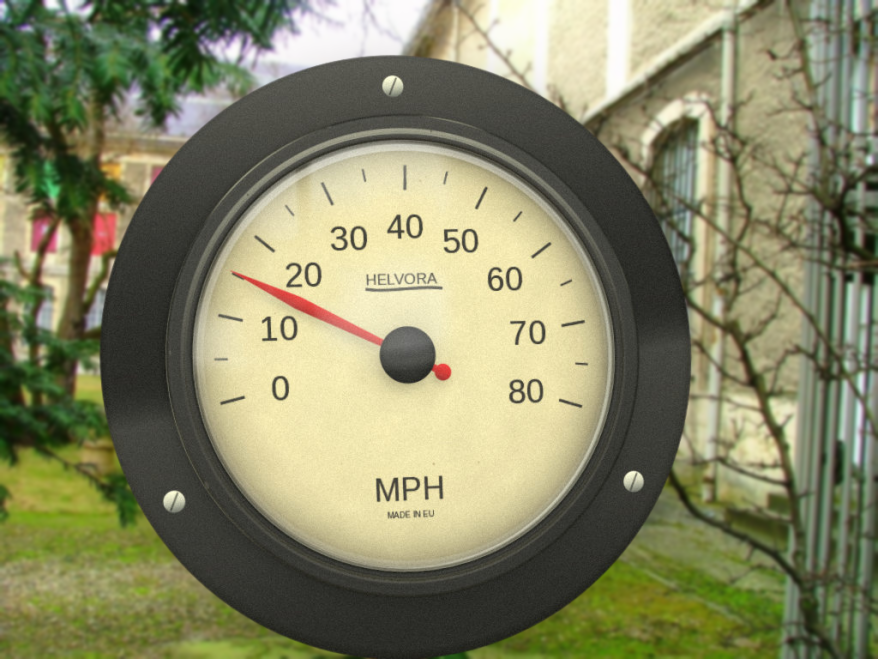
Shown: value=15 unit=mph
